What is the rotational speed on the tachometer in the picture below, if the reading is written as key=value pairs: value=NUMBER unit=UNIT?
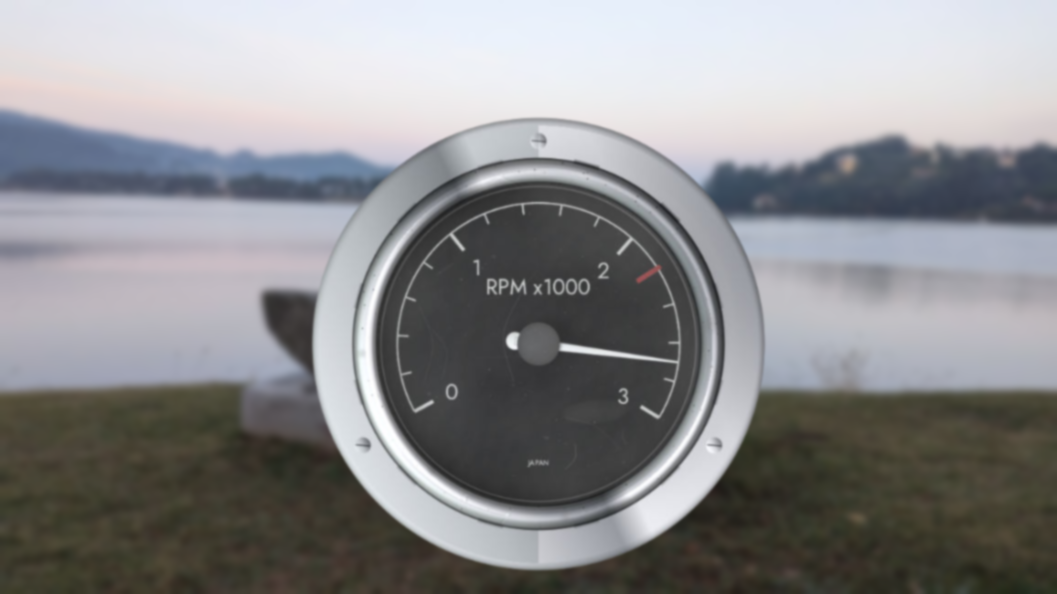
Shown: value=2700 unit=rpm
